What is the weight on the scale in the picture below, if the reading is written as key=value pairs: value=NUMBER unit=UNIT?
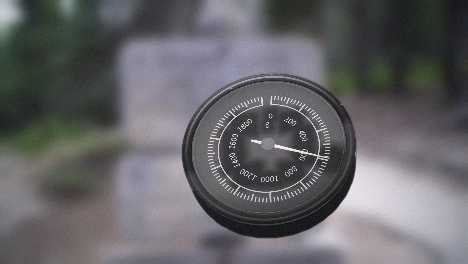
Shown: value=600 unit=g
